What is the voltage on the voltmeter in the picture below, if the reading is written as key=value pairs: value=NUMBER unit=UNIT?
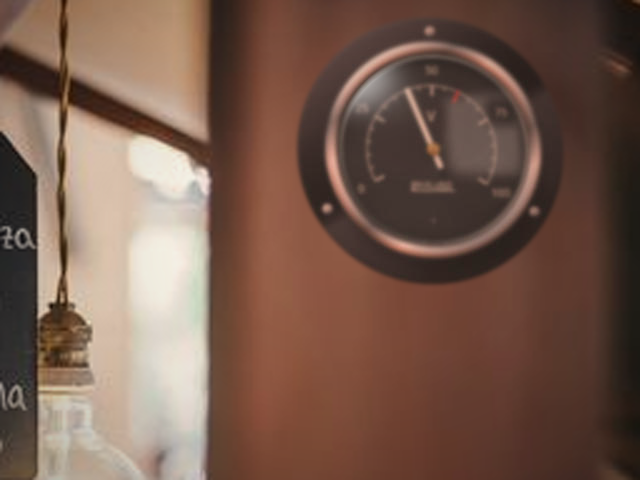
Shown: value=40 unit=V
